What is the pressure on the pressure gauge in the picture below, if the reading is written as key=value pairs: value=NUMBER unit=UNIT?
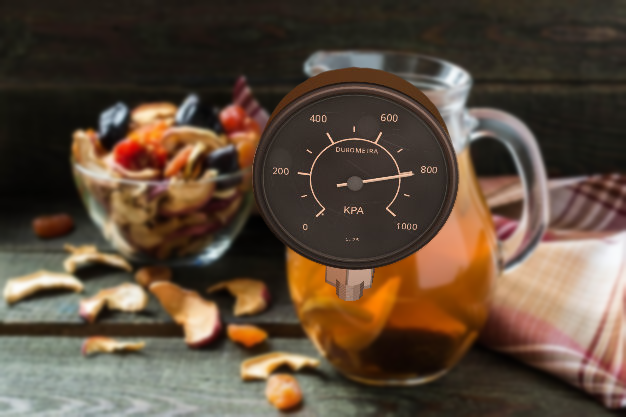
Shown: value=800 unit=kPa
